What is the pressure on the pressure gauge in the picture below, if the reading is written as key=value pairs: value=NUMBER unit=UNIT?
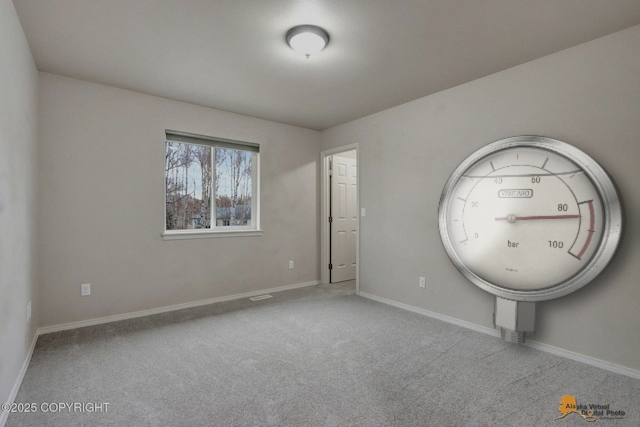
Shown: value=85 unit=bar
